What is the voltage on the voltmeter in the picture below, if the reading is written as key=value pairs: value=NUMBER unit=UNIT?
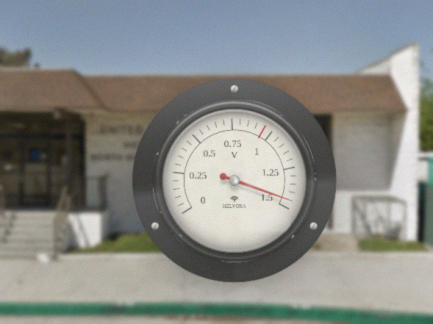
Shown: value=1.45 unit=V
